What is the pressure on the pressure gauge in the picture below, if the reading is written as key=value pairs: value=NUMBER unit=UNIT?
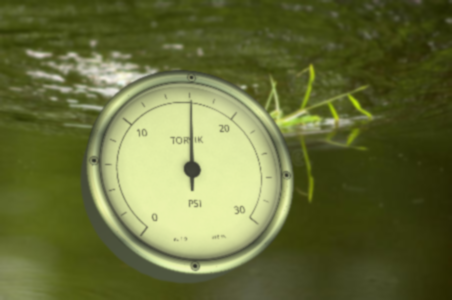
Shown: value=16 unit=psi
